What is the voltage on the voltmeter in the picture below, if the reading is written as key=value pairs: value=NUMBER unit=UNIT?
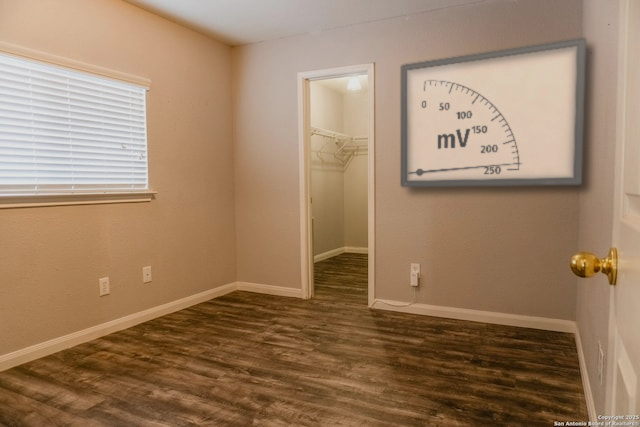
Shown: value=240 unit=mV
